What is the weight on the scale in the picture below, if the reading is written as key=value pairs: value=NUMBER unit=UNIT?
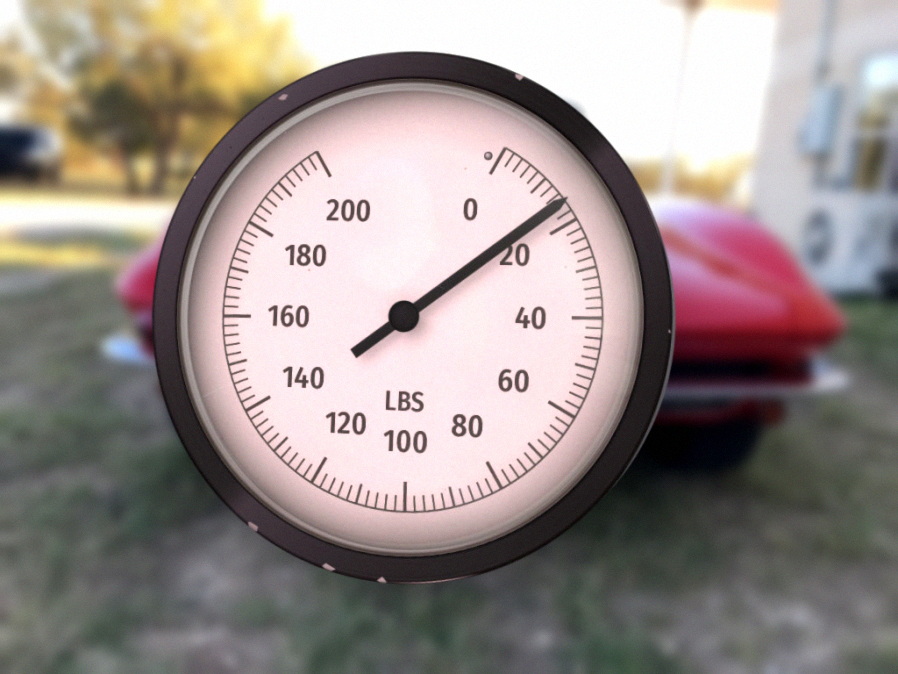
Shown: value=16 unit=lb
